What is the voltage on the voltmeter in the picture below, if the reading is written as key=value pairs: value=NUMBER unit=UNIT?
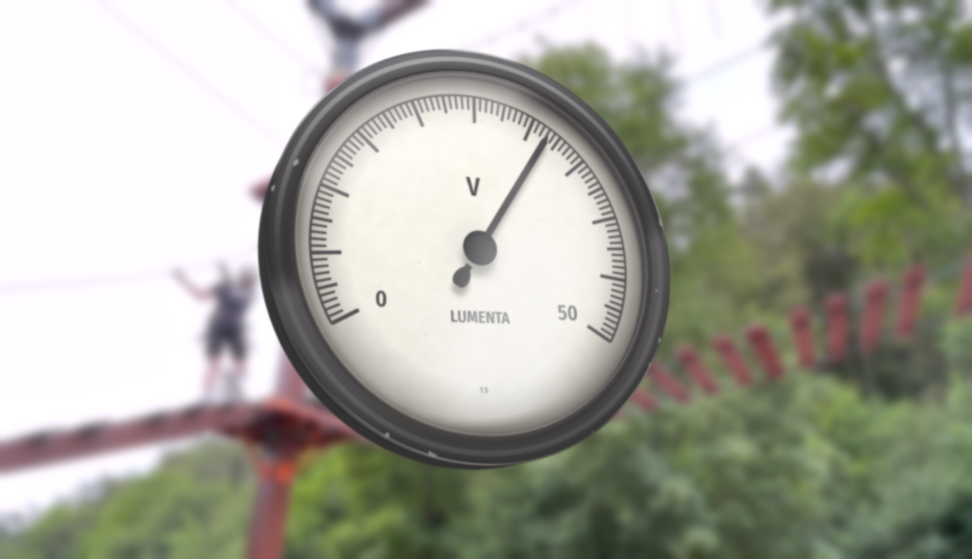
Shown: value=31.5 unit=V
